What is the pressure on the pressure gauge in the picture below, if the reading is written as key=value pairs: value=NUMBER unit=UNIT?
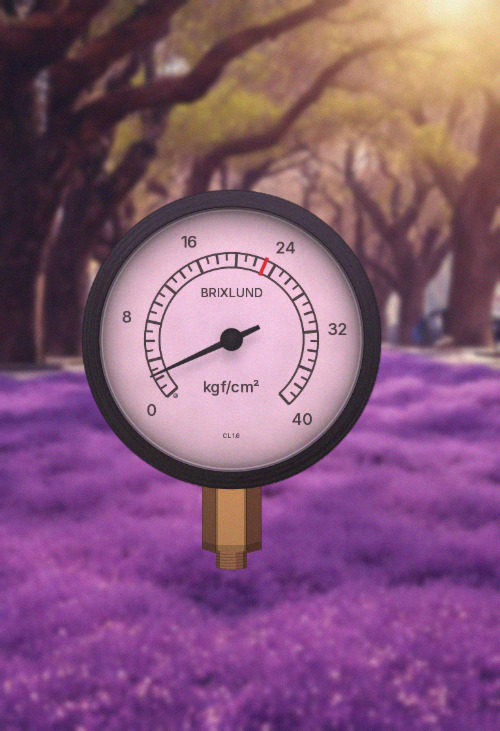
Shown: value=2.5 unit=kg/cm²
